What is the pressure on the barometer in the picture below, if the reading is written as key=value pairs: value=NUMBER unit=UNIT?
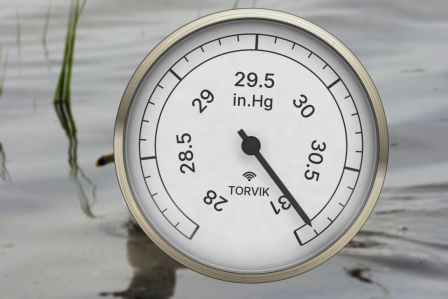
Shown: value=30.9 unit=inHg
